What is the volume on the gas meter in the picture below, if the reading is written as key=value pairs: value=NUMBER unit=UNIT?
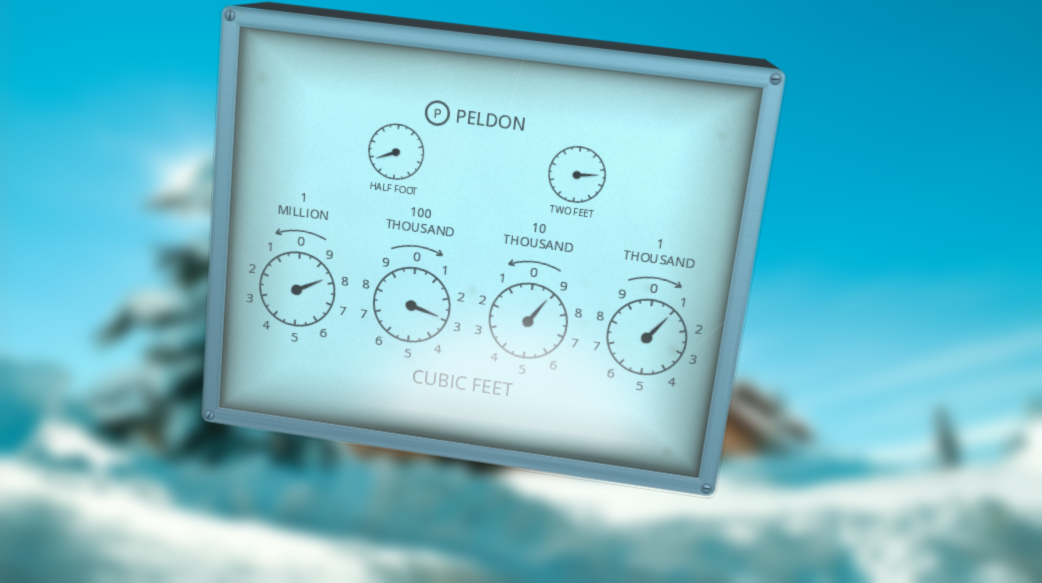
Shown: value=829100 unit=ft³
